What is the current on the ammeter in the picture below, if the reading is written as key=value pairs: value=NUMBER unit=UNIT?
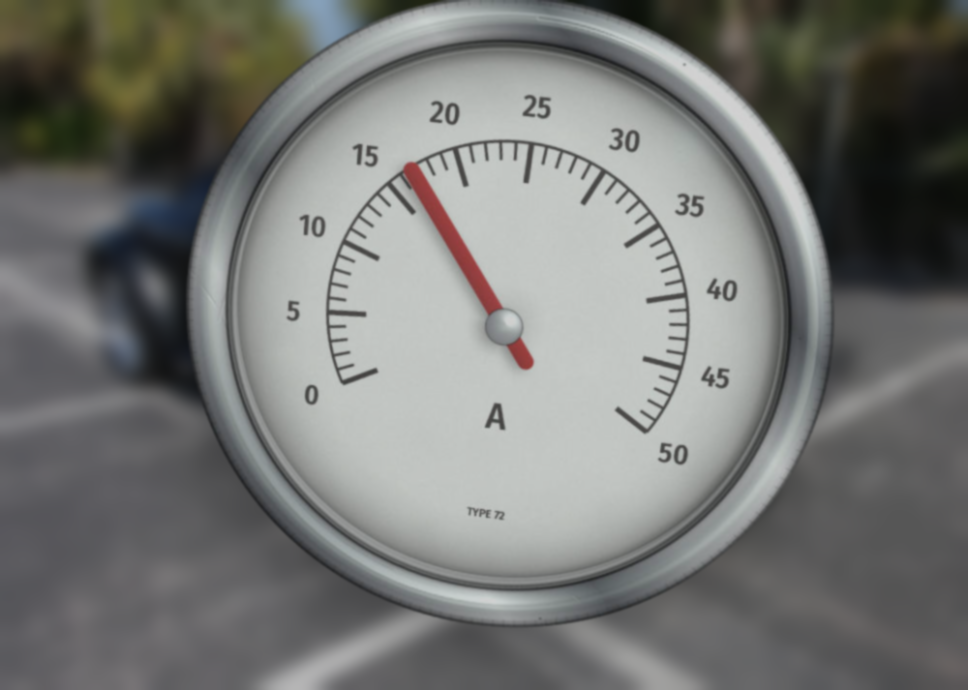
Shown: value=17 unit=A
